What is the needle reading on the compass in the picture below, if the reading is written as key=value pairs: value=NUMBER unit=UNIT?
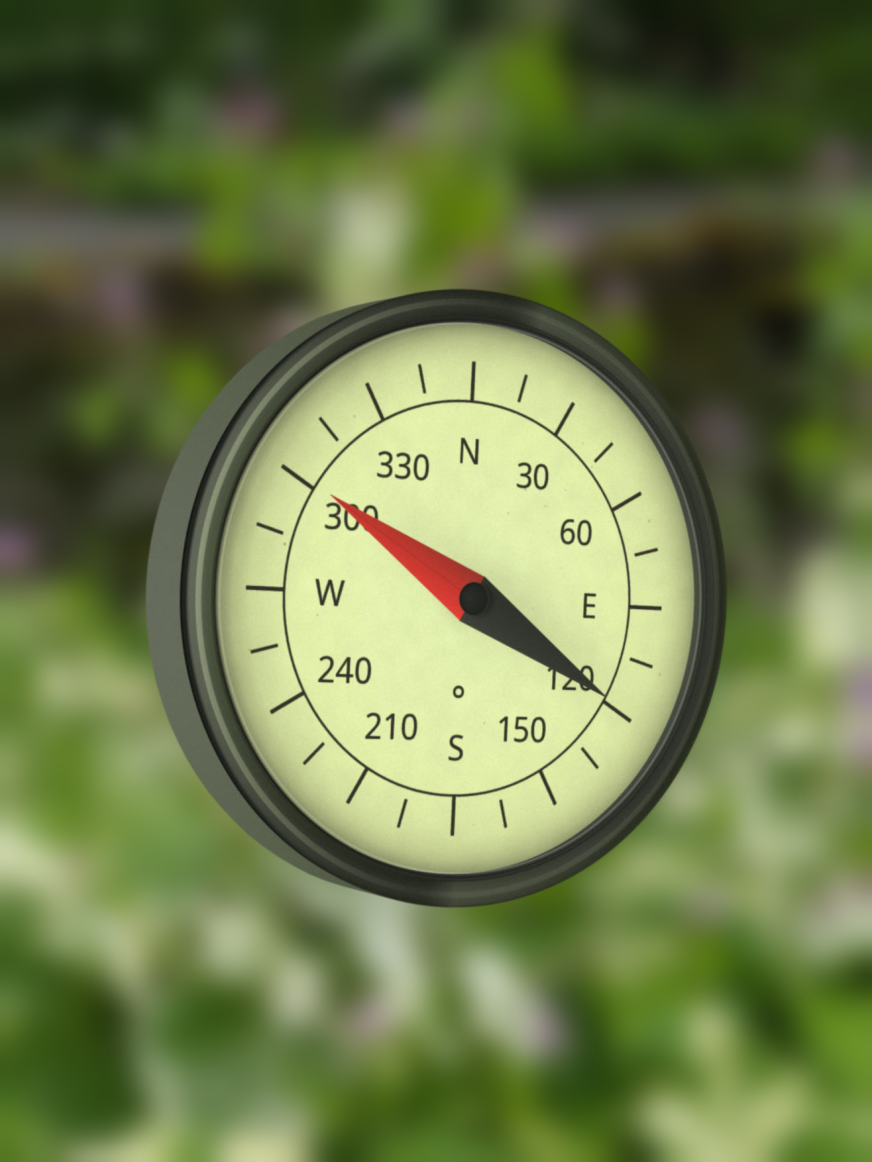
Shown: value=300 unit=°
